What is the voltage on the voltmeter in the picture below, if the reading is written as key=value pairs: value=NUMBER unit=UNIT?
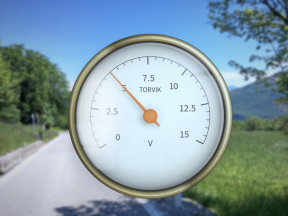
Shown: value=5 unit=V
